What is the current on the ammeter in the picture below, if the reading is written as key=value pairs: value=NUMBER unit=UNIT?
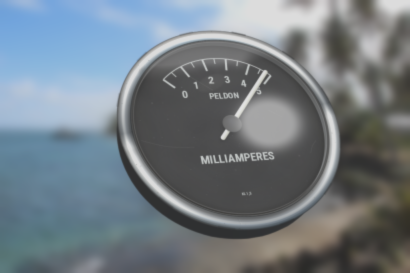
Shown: value=4.75 unit=mA
